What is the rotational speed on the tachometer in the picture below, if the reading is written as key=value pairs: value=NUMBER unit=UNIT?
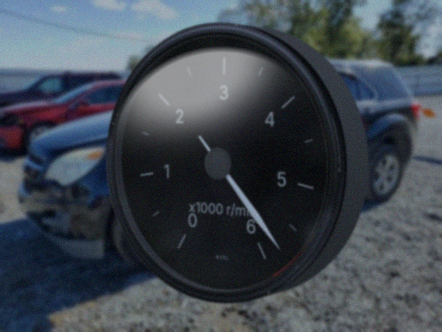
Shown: value=5750 unit=rpm
